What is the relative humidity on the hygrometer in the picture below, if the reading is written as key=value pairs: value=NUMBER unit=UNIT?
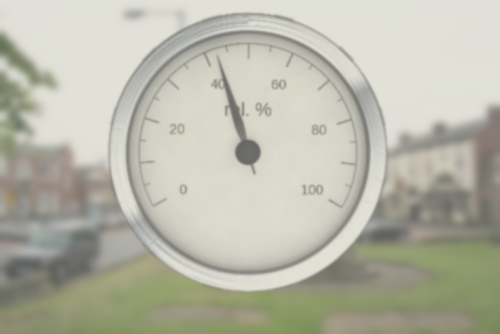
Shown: value=42.5 unit=%
